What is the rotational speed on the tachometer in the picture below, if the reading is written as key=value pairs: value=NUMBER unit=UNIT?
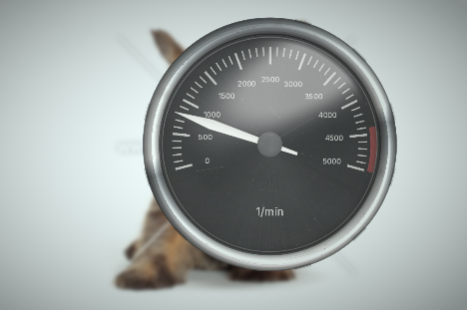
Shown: value=800 unit=rpm
